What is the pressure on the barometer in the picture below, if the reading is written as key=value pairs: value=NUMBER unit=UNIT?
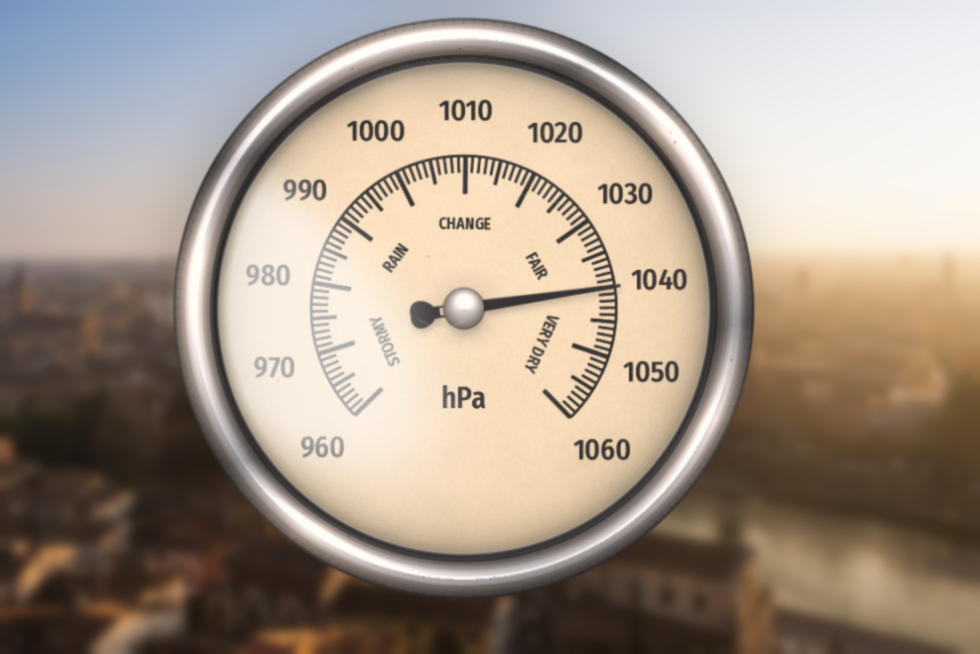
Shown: value=1040 unit=hPa
